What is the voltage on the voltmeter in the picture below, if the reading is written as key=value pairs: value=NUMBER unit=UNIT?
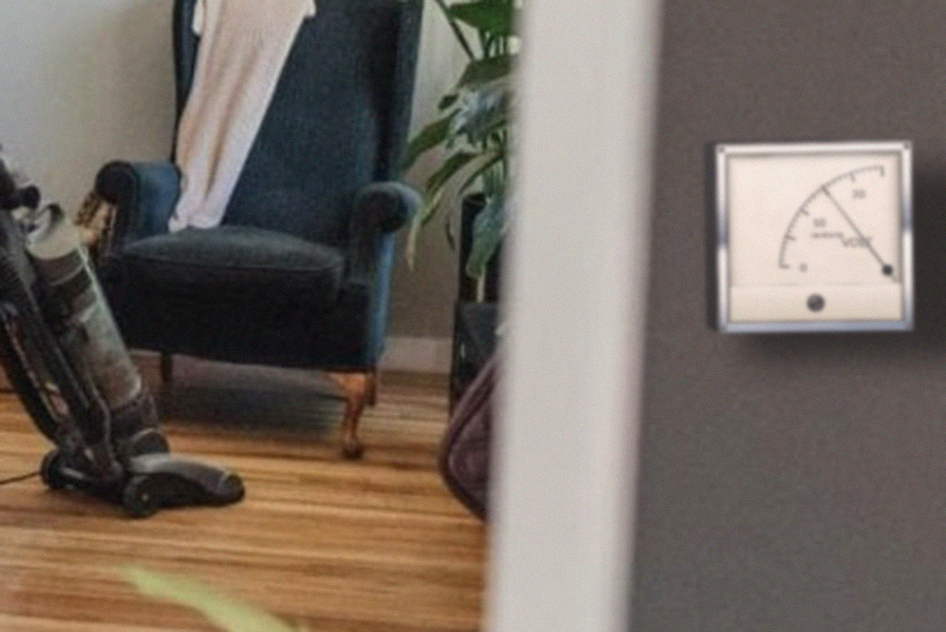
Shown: value=15 unit=V
